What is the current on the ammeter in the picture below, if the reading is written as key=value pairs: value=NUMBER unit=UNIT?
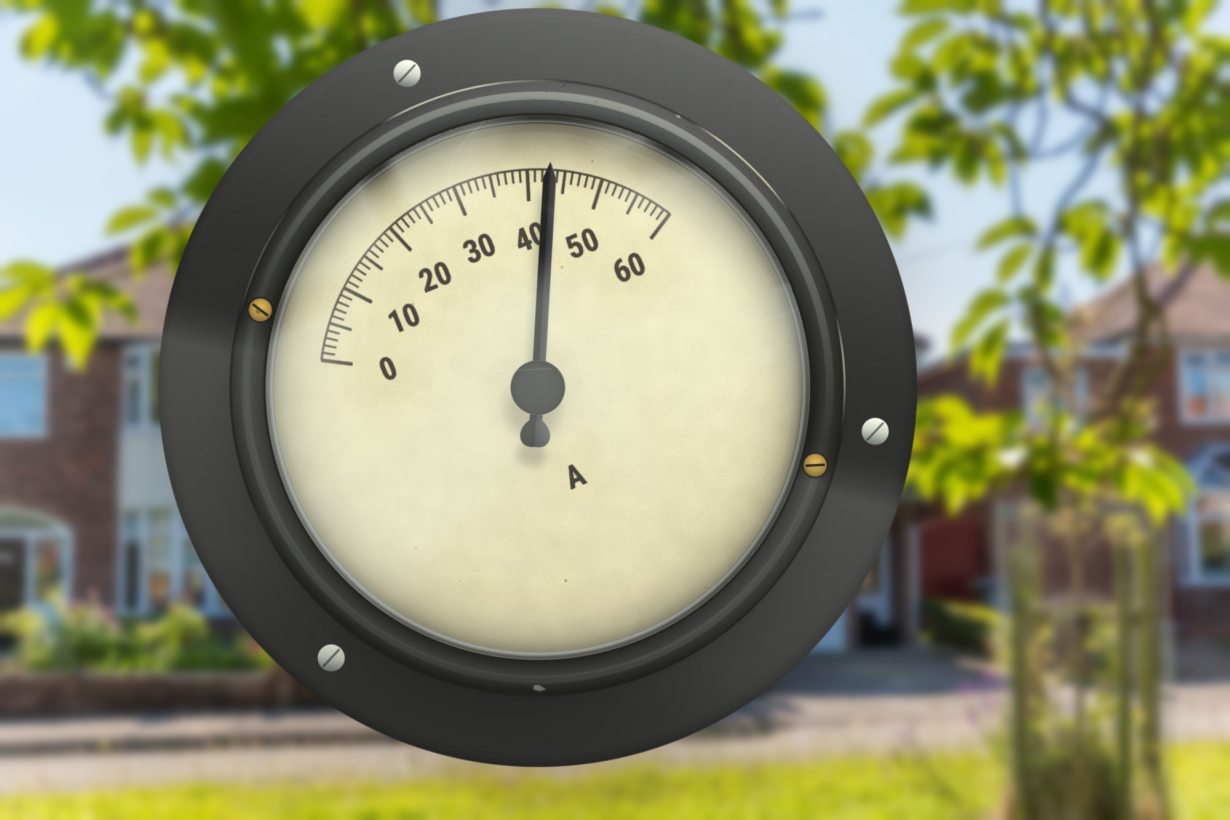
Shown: value=43 unit=A
